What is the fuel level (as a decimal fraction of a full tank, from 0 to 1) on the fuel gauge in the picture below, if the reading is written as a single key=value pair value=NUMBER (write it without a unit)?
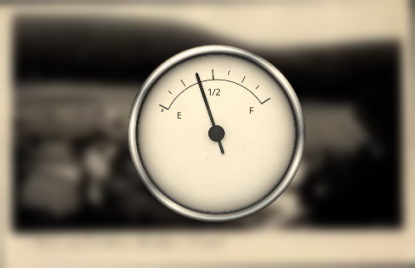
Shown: value=0.375
